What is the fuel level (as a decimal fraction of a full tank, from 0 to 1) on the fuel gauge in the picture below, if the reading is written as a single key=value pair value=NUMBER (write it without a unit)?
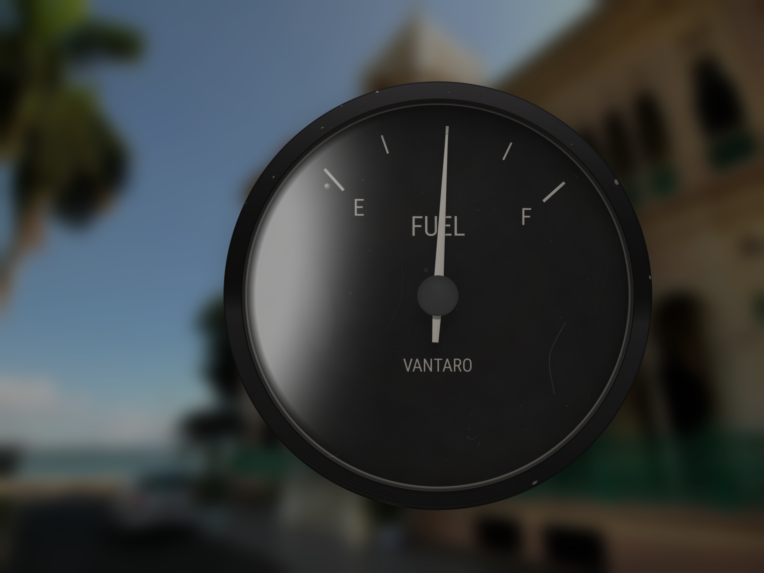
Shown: value=0.5
